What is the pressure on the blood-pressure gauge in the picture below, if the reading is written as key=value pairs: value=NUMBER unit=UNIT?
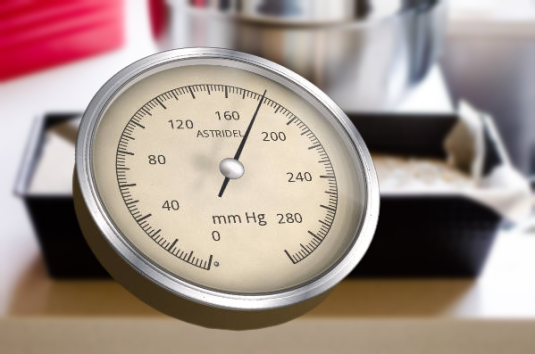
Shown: value=180 unit=mmHg
